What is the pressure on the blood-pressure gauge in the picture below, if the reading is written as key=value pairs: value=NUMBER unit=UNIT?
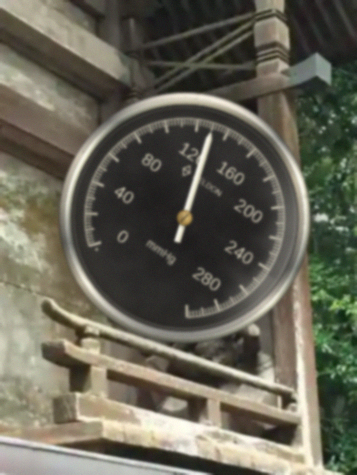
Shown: value=130 unit=mmHg
